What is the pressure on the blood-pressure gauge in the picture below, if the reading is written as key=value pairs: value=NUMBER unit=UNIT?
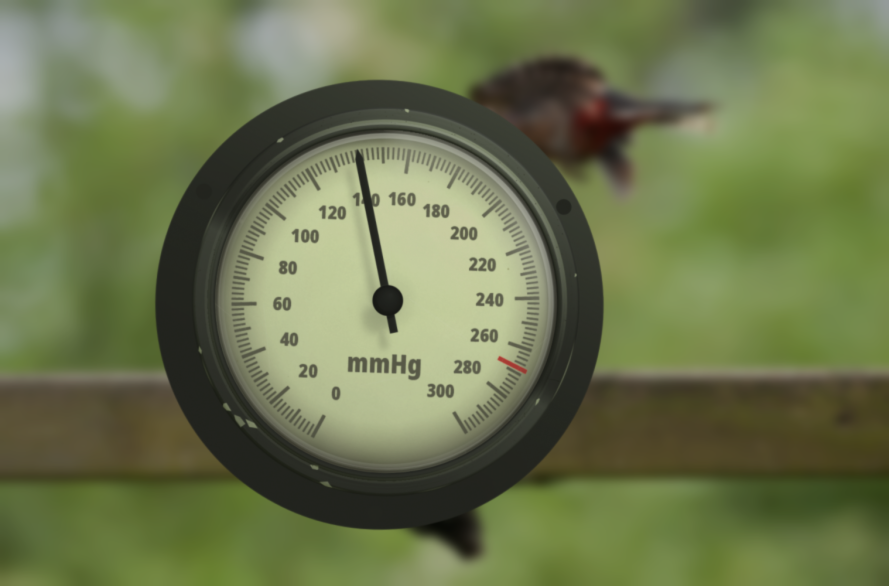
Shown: value=140 unit=mmHg
